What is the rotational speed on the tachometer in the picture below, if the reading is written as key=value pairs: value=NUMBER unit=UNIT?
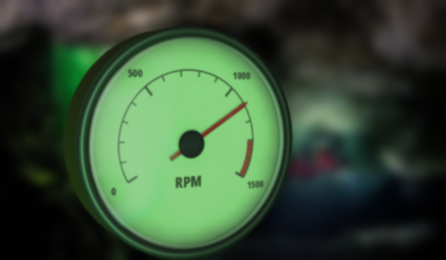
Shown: value=1100 unit=rpm
